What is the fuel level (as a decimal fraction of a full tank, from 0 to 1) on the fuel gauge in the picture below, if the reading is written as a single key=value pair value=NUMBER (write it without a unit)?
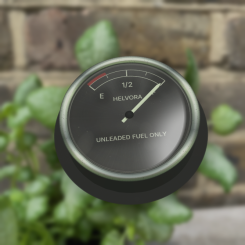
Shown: value=1
